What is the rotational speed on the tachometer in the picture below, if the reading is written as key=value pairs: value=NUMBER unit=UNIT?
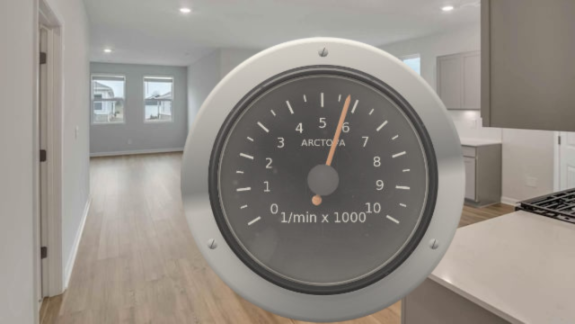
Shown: value=5750 unit=rpm
